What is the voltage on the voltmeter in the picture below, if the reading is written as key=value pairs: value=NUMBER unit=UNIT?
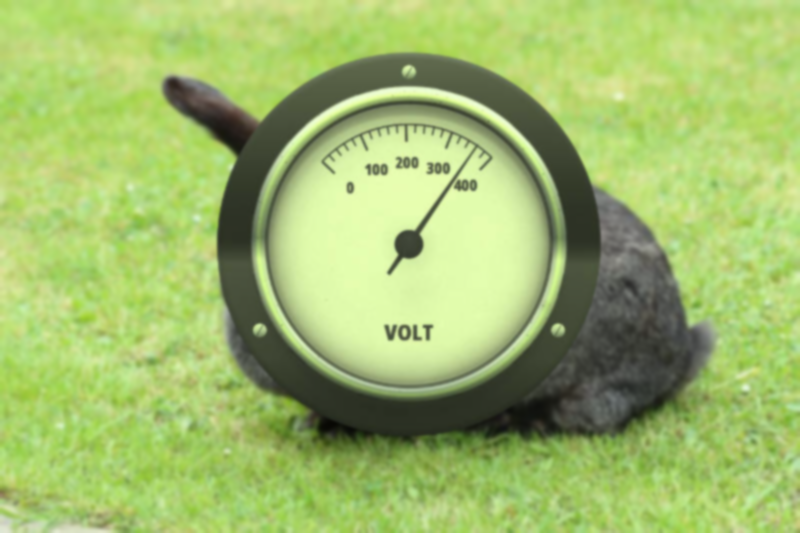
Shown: value=360 unit=V
